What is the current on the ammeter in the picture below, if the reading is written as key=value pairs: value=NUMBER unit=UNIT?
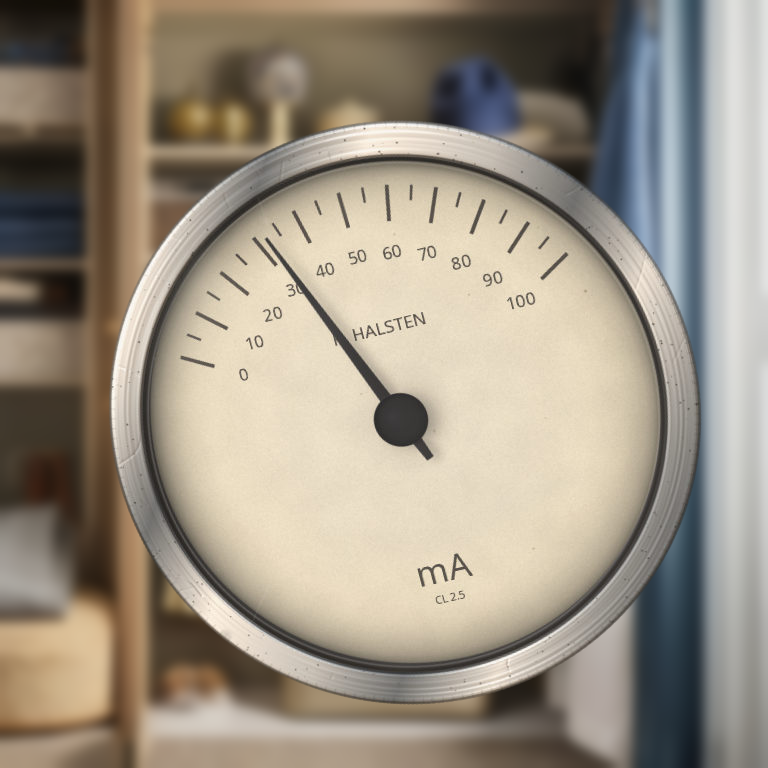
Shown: value=32.5 unit=mA
